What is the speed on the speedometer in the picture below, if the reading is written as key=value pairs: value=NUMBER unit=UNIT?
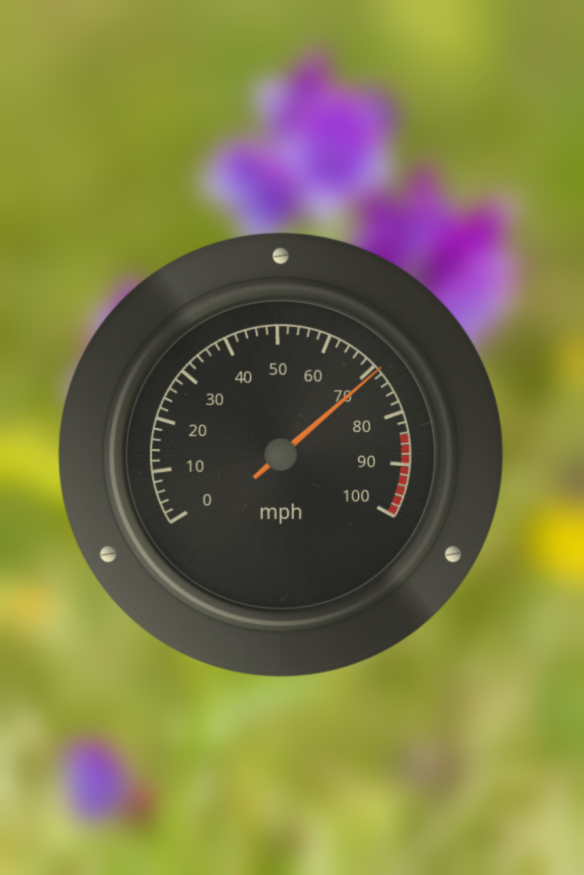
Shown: value=71 unit=mph
